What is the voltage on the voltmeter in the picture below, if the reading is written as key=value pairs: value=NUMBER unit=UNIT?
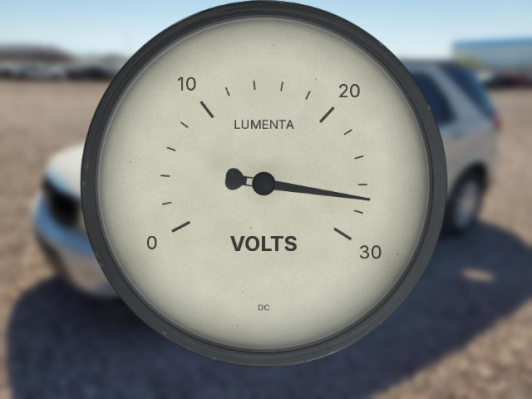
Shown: value=27 unit=V
